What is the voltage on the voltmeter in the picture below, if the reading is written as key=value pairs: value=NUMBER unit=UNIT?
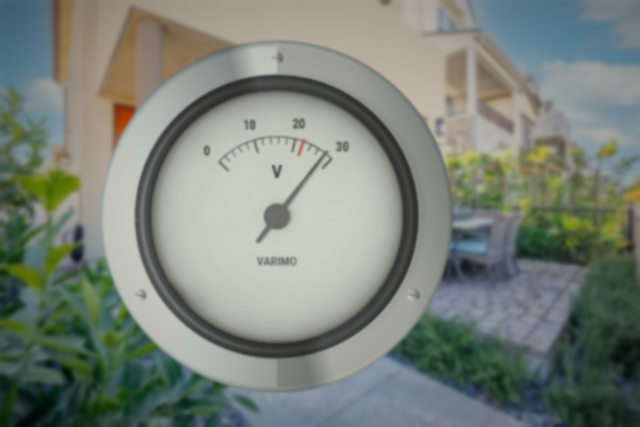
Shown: value=28 unit=V
